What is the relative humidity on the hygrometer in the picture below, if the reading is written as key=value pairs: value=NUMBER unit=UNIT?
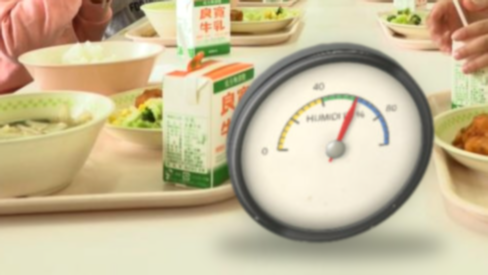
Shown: value=60 unit=%
